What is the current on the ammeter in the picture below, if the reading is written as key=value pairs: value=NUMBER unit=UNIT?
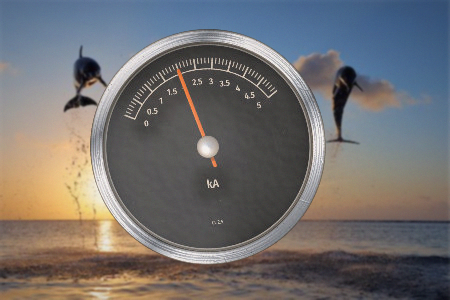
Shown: value=2 unit=kA
